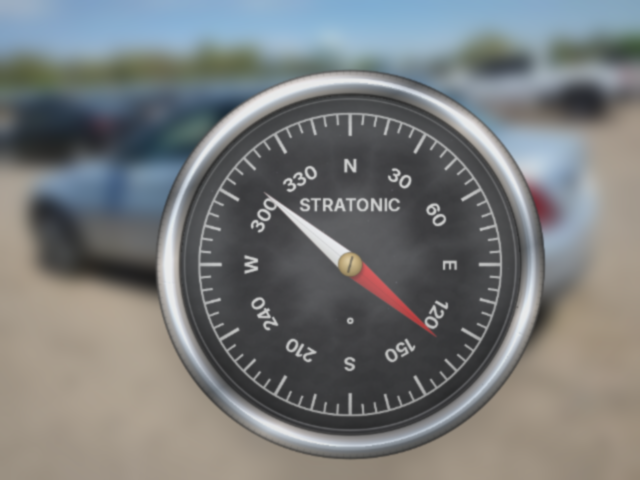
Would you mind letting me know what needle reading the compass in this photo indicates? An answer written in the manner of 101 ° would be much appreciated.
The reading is 130 °
